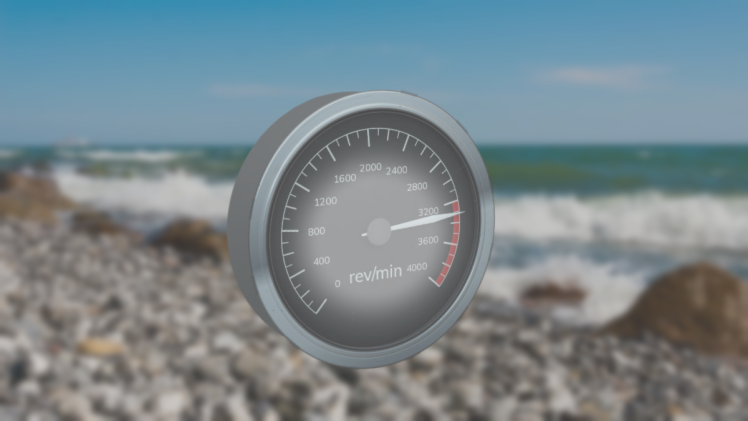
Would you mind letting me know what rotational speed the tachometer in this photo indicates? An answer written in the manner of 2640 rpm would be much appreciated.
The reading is 3300 rpm
